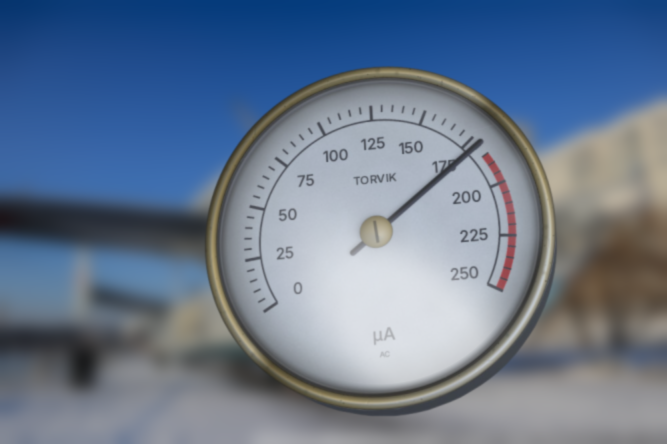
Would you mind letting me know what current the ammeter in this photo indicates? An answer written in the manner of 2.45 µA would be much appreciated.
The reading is 180 µA
